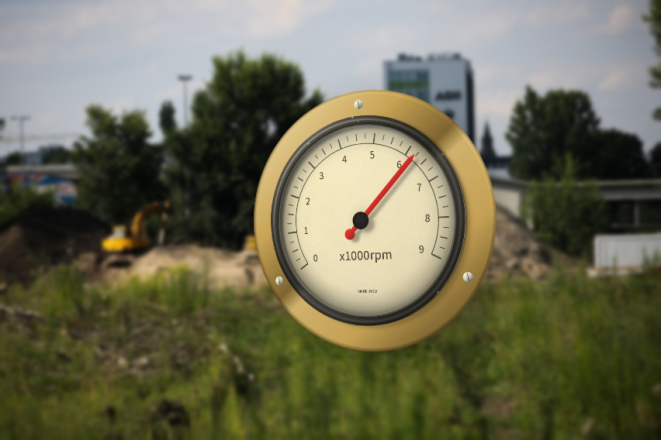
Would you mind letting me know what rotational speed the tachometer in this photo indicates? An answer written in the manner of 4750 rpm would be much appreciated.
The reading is 6250 rpm
